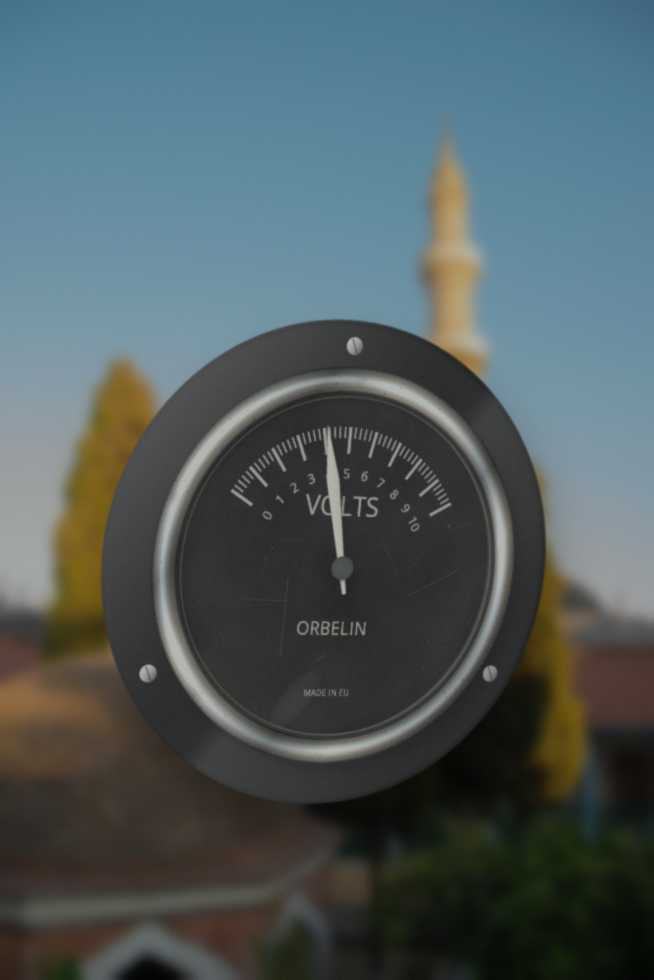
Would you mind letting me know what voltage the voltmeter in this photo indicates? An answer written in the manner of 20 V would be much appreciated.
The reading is 4 V
